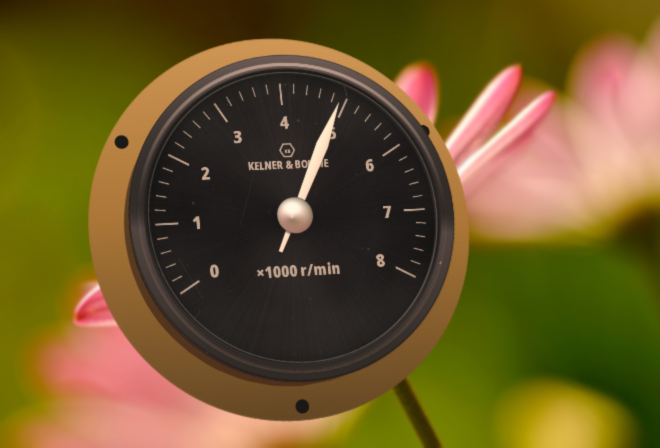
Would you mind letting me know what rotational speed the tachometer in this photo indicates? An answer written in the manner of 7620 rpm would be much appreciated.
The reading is 4900 rpm
